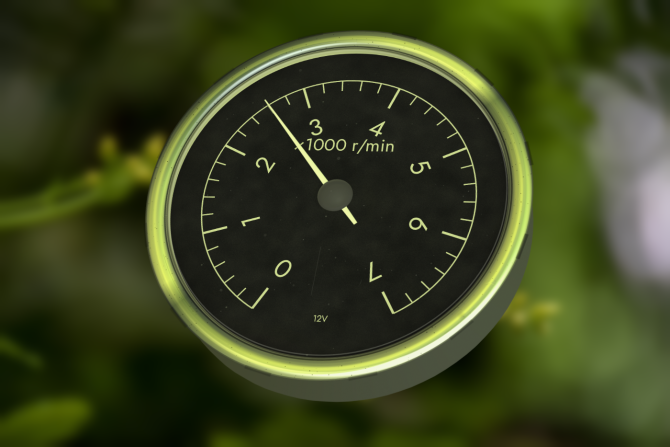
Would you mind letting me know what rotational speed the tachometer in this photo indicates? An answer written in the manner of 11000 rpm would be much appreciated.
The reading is 2600 rpm
